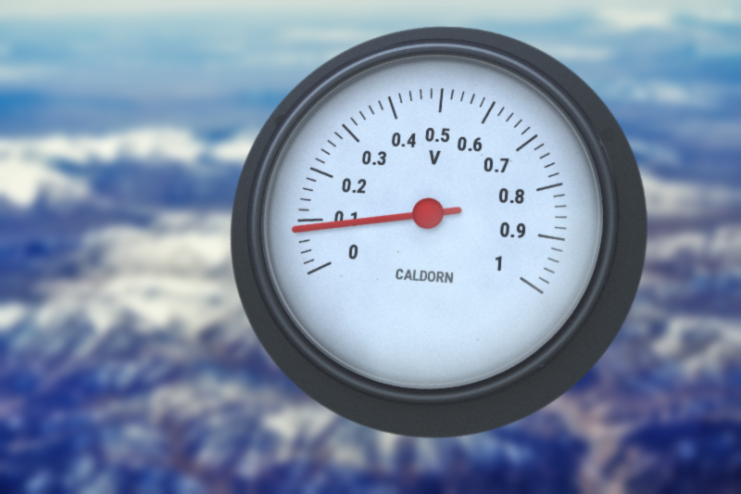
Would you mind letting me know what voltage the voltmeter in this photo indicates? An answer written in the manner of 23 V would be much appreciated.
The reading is 0.08 V
